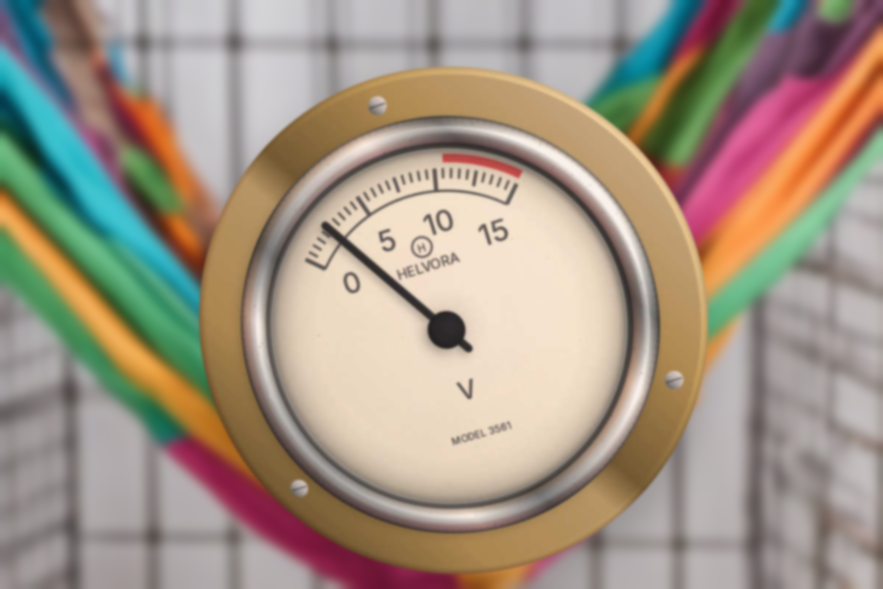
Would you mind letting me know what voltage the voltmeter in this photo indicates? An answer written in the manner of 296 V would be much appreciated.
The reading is 2.5 V
